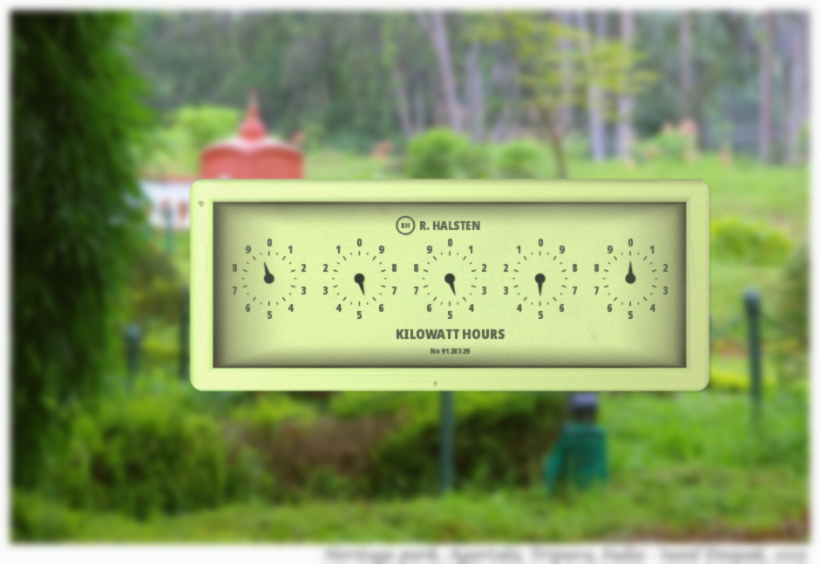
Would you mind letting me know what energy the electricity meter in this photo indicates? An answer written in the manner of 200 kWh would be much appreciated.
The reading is 95450 kWh
